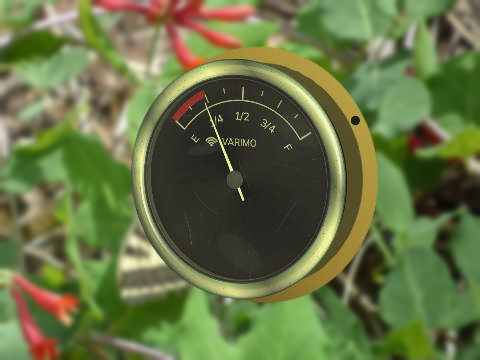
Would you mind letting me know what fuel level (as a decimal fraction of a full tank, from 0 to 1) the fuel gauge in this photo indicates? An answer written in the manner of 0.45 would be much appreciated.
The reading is 0.25
